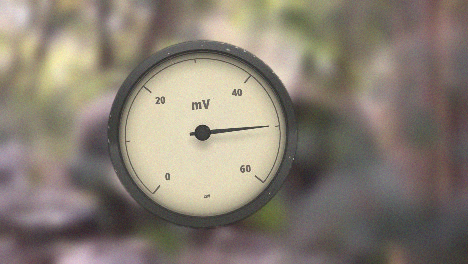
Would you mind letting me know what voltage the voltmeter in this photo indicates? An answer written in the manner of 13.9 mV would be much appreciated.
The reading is 50 mV
